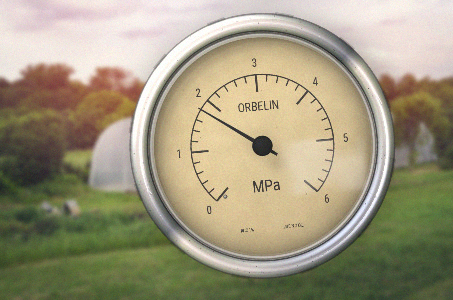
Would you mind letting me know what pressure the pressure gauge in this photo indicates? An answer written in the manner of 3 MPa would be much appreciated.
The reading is 1.8 MPa
